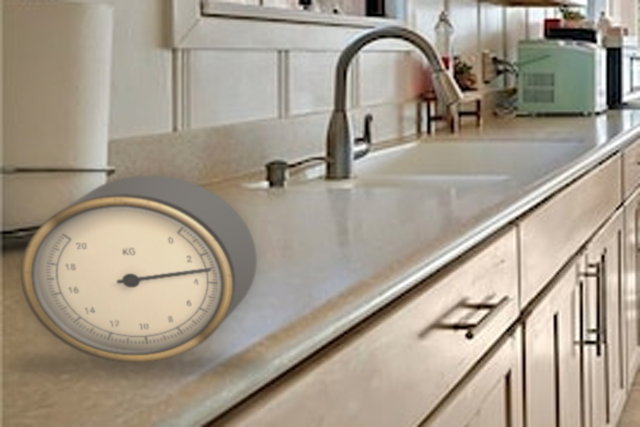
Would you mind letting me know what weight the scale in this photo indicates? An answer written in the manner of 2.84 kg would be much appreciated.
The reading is 3 kg
